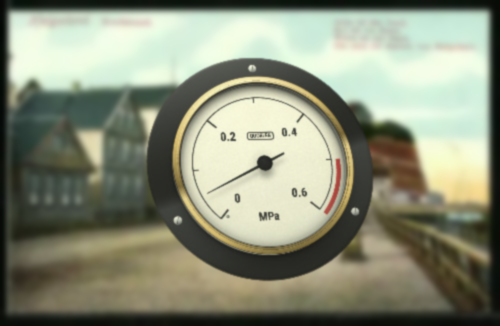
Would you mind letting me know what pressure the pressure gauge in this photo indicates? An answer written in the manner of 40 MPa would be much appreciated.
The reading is 0.05 MPa
